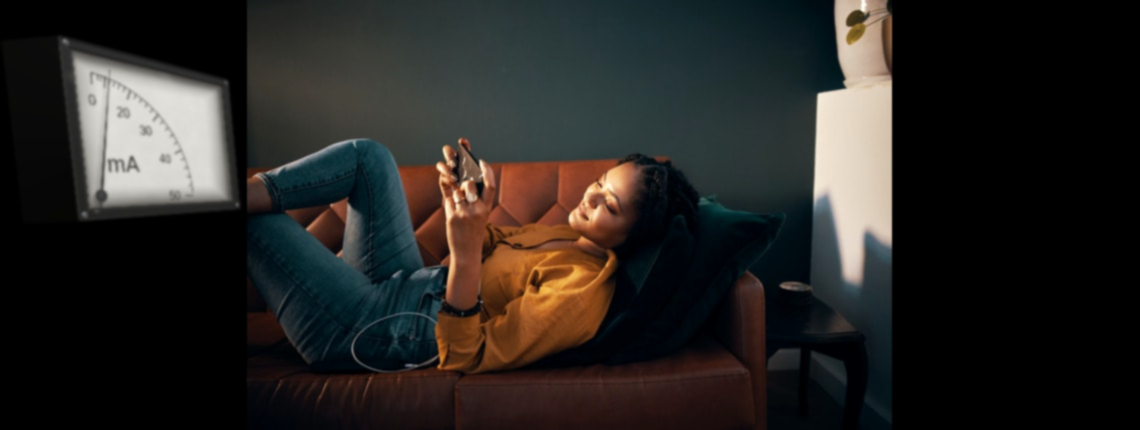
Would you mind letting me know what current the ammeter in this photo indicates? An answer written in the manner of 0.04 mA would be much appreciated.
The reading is 10 mA
